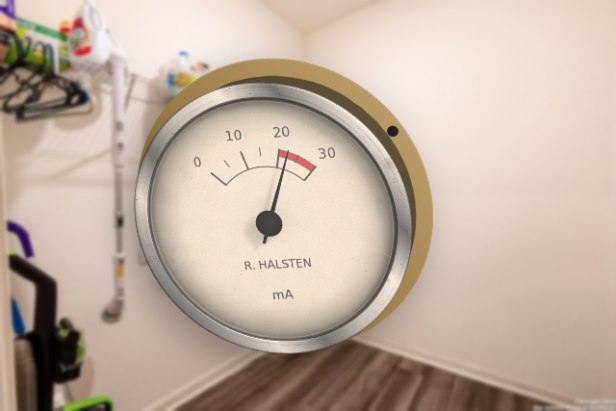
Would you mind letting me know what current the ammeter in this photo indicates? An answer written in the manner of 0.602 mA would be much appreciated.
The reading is 22.5 mA
